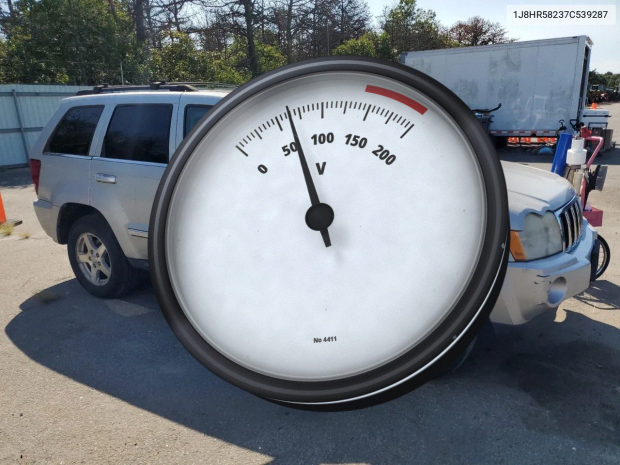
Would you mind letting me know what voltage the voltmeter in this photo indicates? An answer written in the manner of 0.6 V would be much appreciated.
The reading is 65 V
